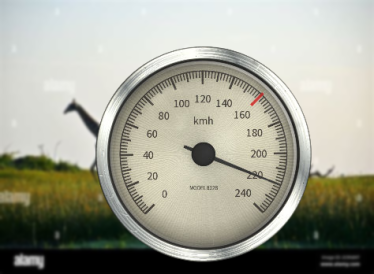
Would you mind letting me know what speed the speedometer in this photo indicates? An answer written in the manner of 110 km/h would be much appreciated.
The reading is 220 km/h
